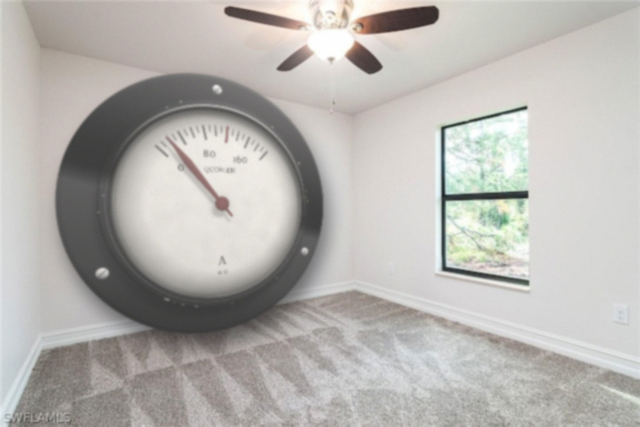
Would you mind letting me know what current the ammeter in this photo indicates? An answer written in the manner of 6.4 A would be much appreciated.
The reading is 20 A
